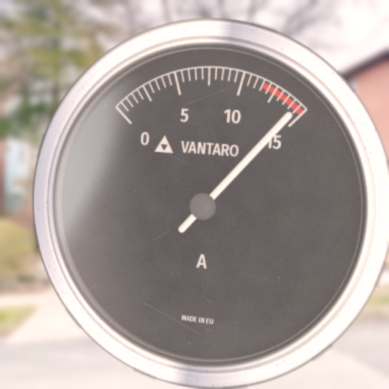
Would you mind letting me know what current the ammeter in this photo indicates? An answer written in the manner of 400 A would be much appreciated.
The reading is 14.5 A
